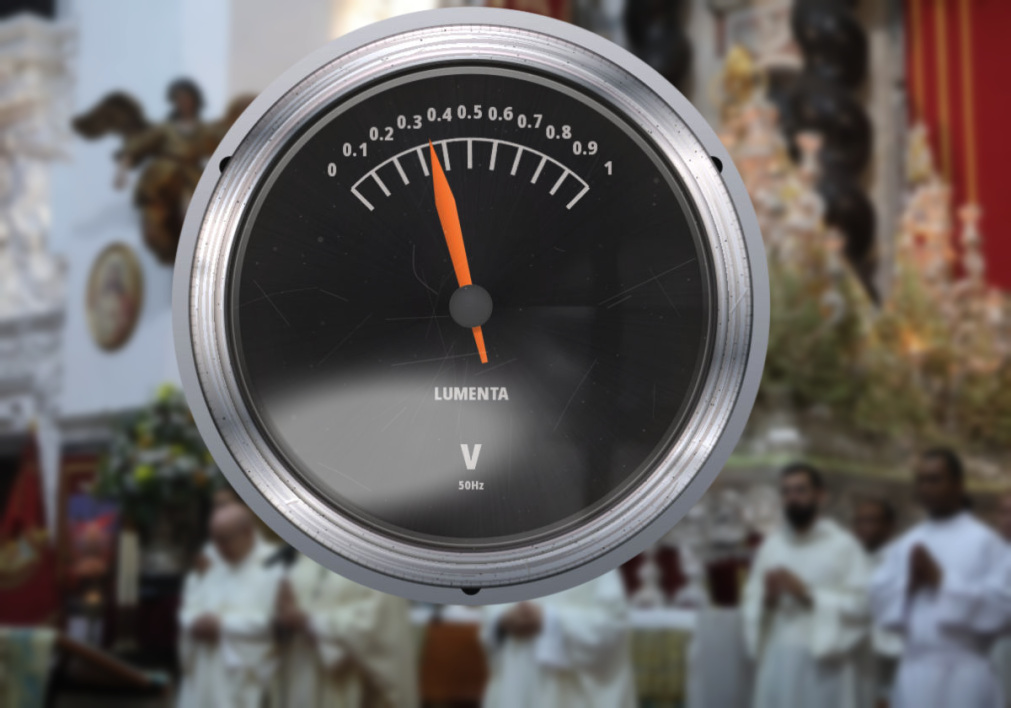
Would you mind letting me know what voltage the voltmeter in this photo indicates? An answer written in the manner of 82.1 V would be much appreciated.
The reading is 0.35 V
